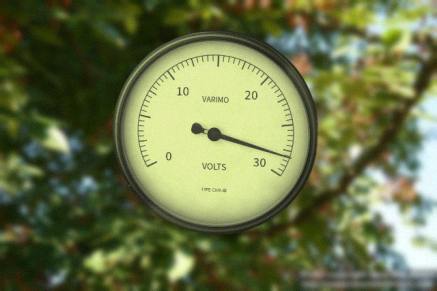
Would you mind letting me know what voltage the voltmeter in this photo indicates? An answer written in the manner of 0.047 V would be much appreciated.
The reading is 28 V
